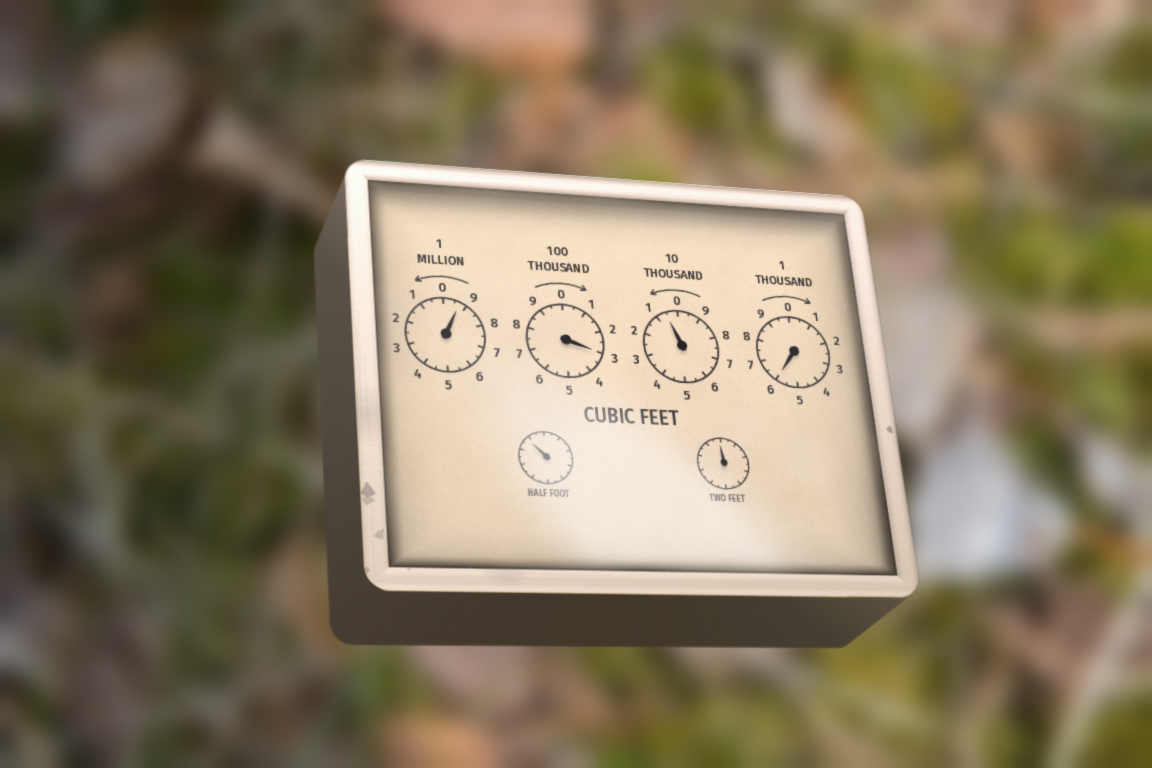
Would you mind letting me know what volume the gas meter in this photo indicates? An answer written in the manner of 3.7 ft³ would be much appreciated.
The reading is 930600 ft³
